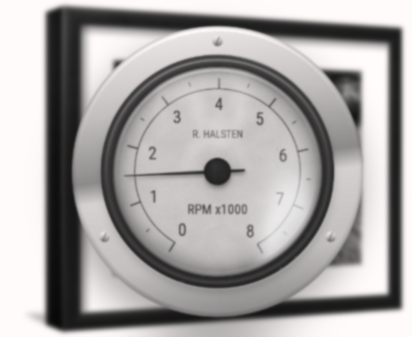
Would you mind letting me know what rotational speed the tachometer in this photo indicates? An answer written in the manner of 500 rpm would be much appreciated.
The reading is 1500 rpm
